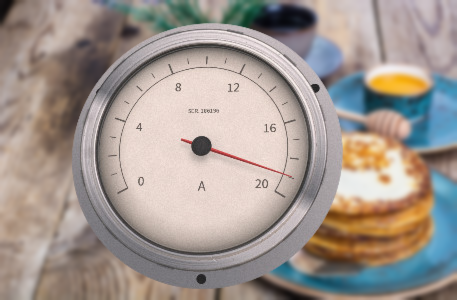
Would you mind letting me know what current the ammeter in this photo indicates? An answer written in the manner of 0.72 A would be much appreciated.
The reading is 19 A
